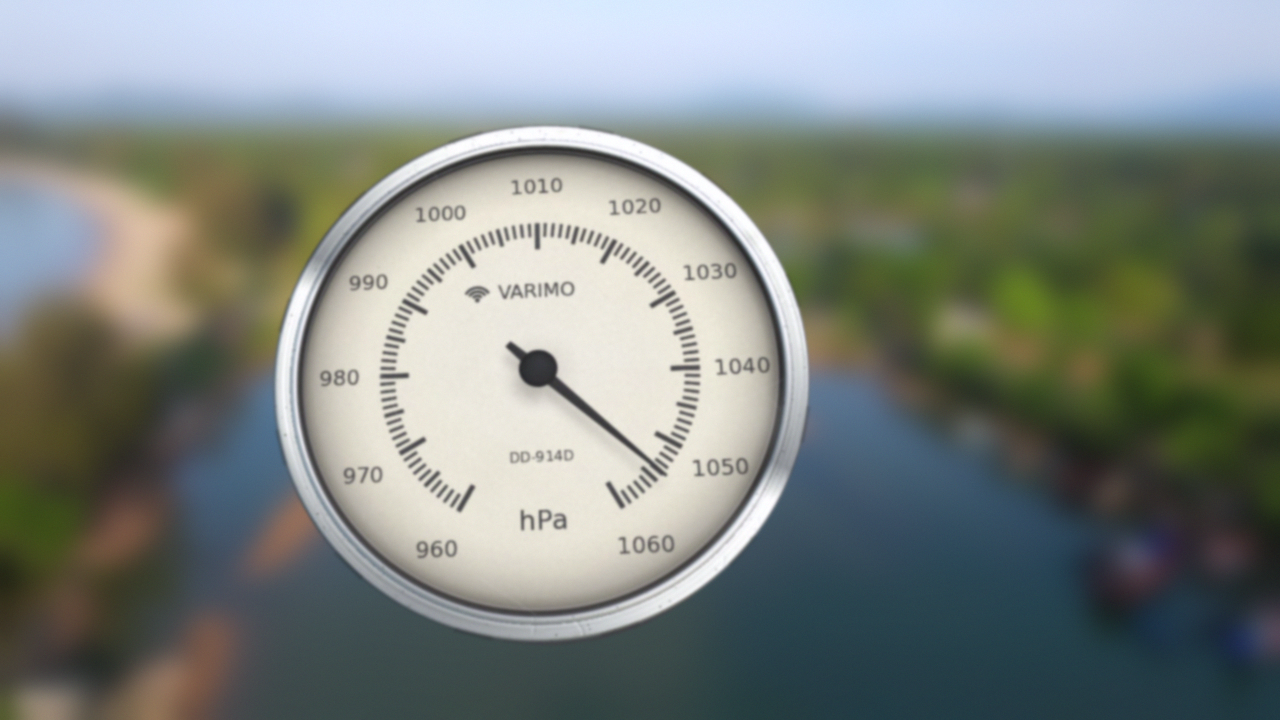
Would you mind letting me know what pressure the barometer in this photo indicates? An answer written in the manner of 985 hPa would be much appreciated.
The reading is 1054 hPa
